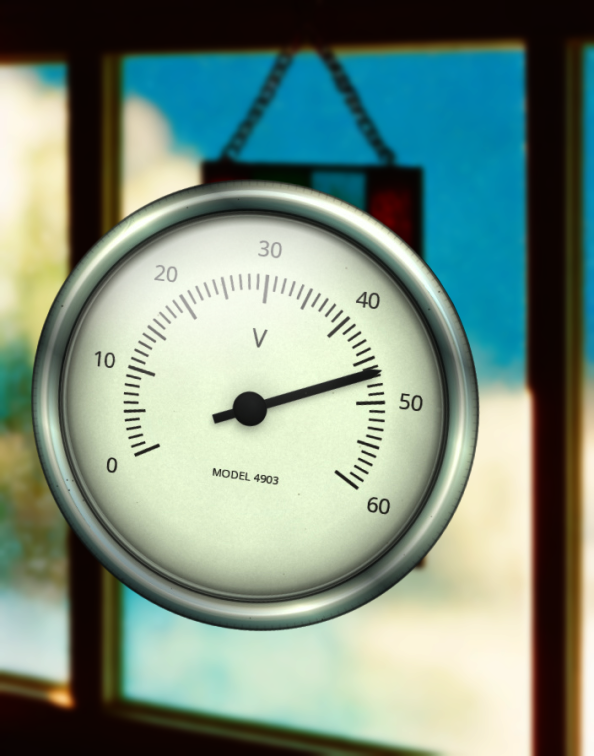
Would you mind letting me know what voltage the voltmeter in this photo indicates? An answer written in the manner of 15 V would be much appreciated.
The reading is 46.5 V
